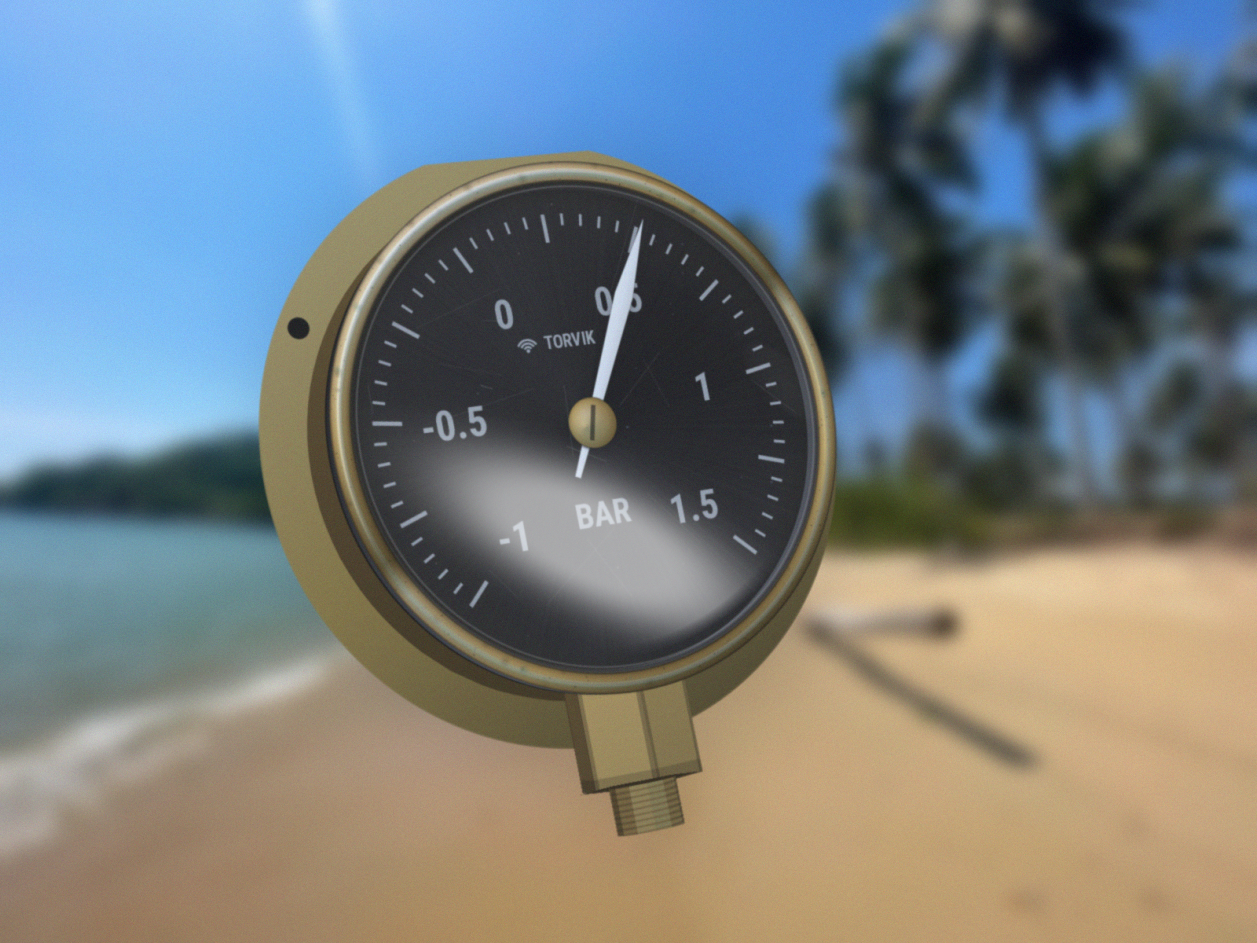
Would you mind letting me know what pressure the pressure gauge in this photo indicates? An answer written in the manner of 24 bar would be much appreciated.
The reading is 0.5 bar
